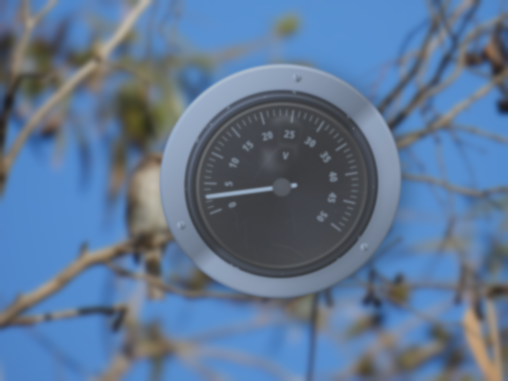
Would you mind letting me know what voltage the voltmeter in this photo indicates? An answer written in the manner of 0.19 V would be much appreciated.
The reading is 3 V
